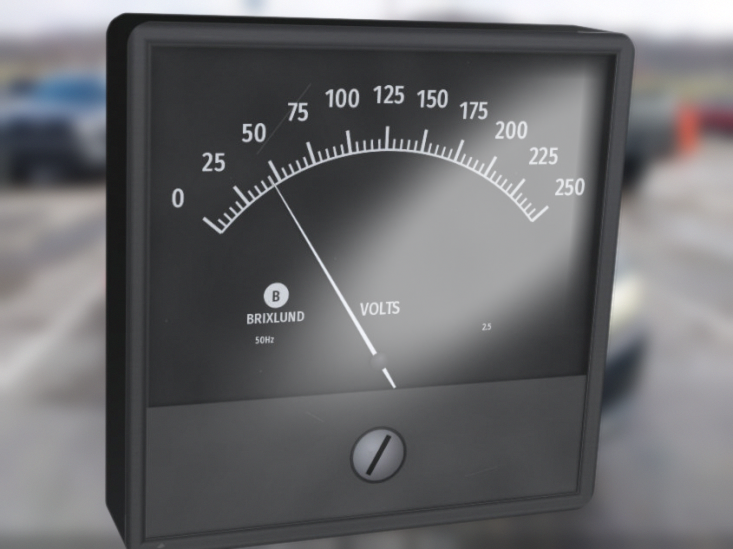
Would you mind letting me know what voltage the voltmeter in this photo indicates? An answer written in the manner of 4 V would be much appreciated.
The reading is 45 V
